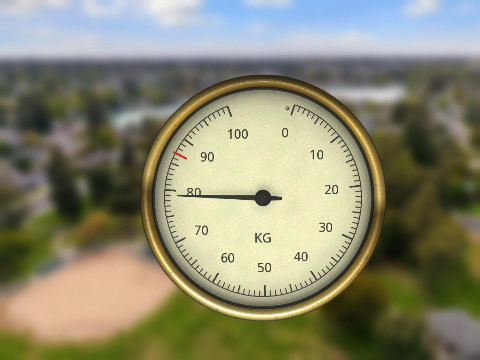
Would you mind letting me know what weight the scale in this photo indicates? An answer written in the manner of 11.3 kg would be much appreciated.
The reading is 79 kg
